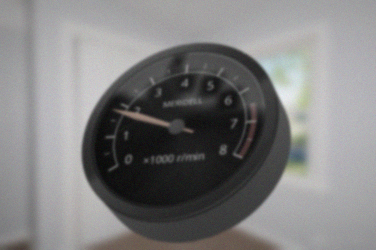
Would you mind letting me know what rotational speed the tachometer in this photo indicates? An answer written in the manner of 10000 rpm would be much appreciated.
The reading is 1750 rpm
